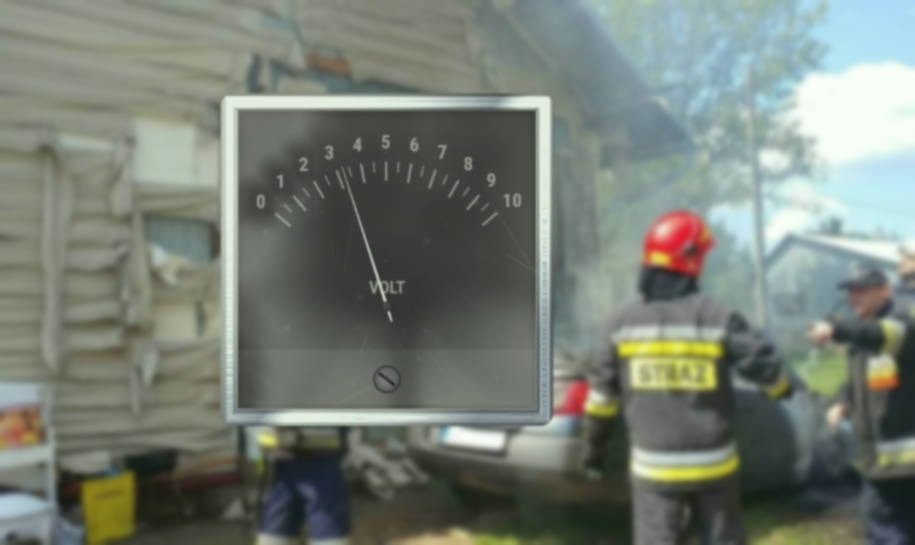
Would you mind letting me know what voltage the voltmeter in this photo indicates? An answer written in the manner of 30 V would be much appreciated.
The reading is 3.25 V
